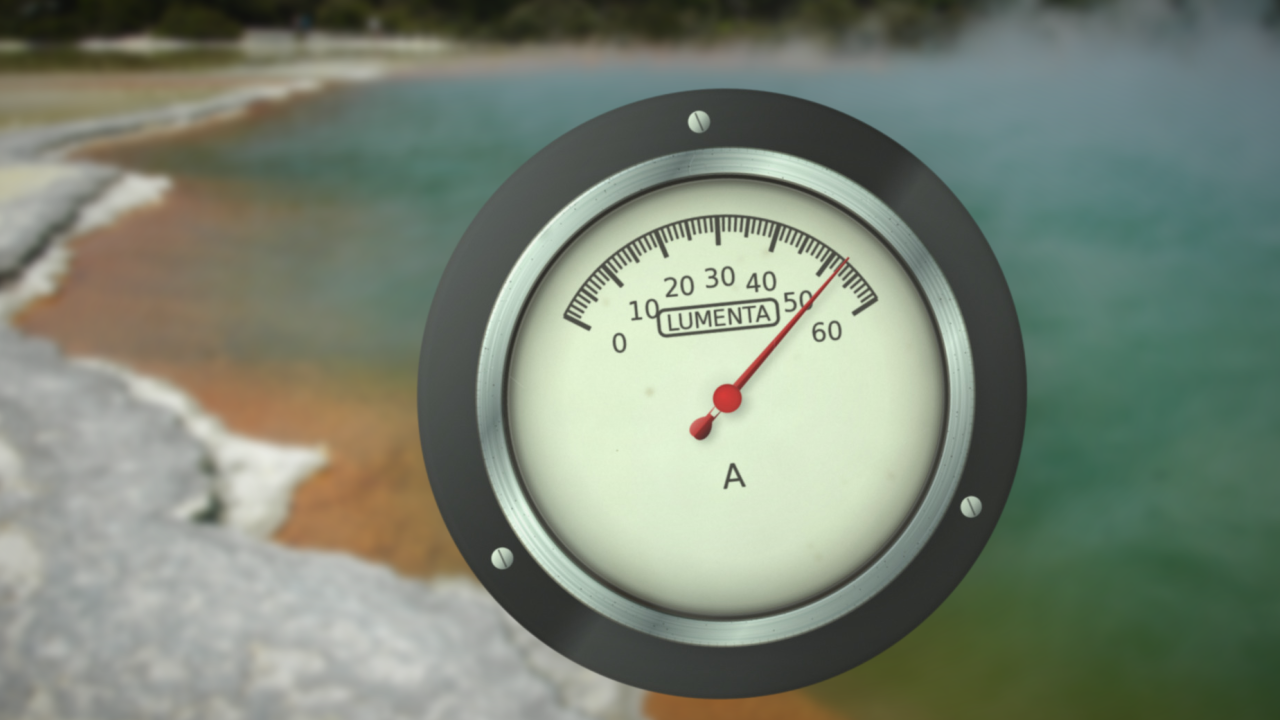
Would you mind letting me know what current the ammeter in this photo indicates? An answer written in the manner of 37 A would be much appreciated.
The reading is 52 A
